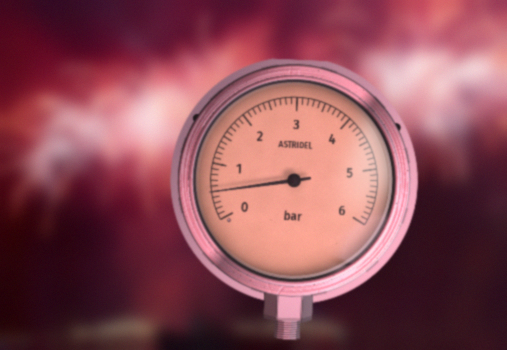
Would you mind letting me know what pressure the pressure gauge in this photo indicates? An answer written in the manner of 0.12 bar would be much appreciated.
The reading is 0.5 bar
